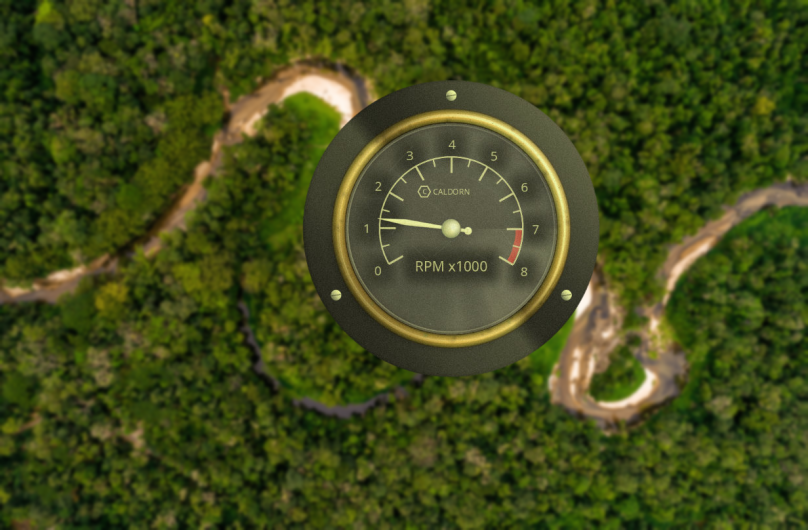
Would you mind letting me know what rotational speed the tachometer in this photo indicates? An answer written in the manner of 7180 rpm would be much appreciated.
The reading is 1250 rpm
